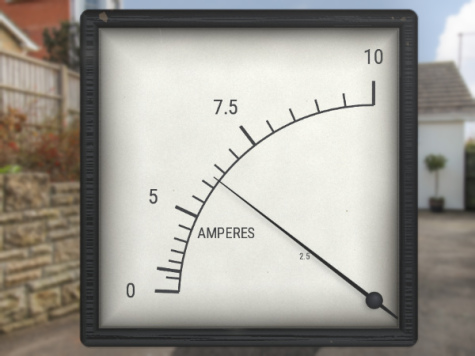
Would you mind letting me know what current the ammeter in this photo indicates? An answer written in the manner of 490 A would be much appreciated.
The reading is 6.25 A
